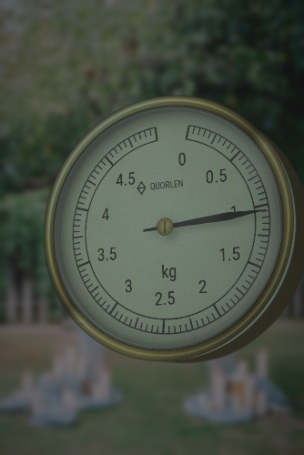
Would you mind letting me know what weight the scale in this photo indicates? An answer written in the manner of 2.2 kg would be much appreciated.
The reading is 1.05 kg
